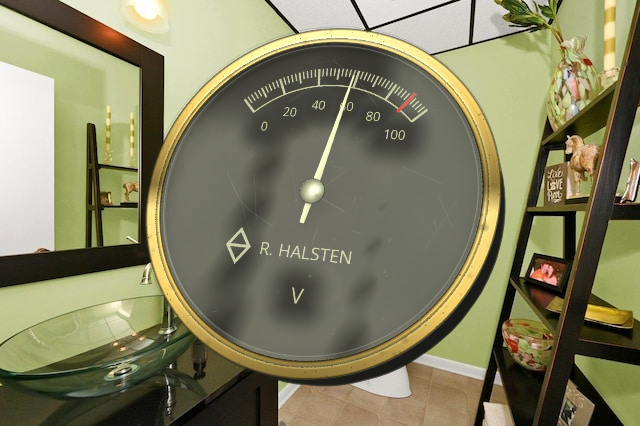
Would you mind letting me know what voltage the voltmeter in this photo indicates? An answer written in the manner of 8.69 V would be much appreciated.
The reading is 60 V
